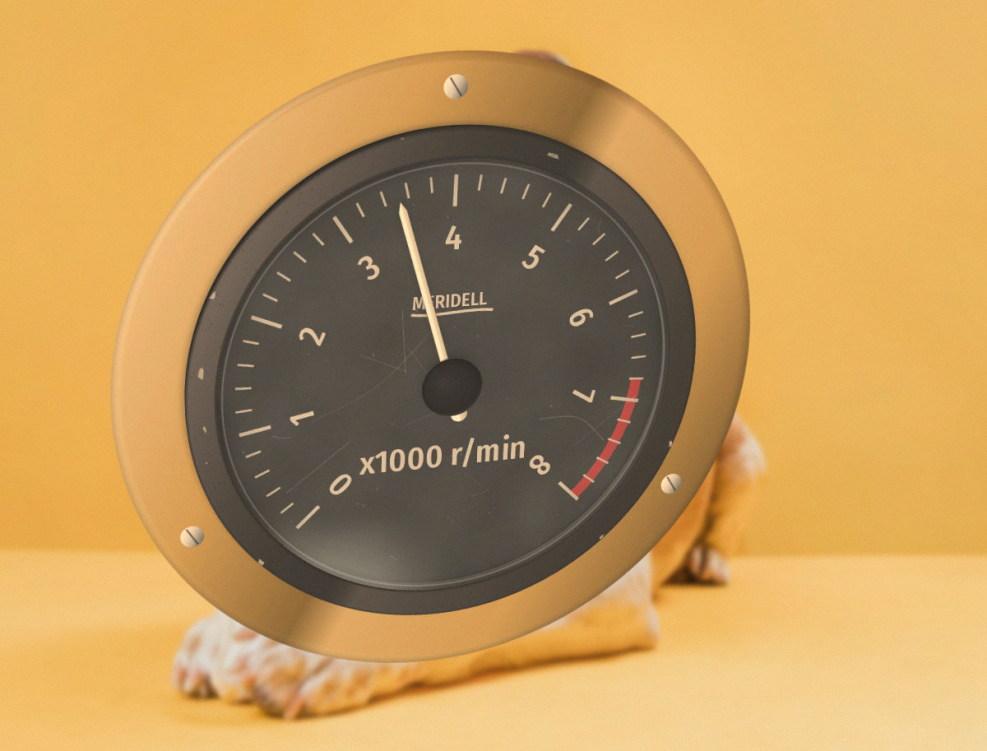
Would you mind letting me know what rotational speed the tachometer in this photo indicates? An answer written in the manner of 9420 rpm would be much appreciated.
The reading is 3500 rpm
